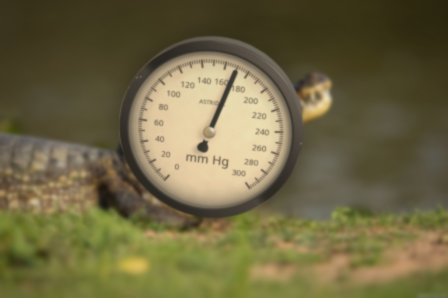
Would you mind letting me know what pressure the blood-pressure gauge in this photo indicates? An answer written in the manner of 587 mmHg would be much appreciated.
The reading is 170 mmHg
